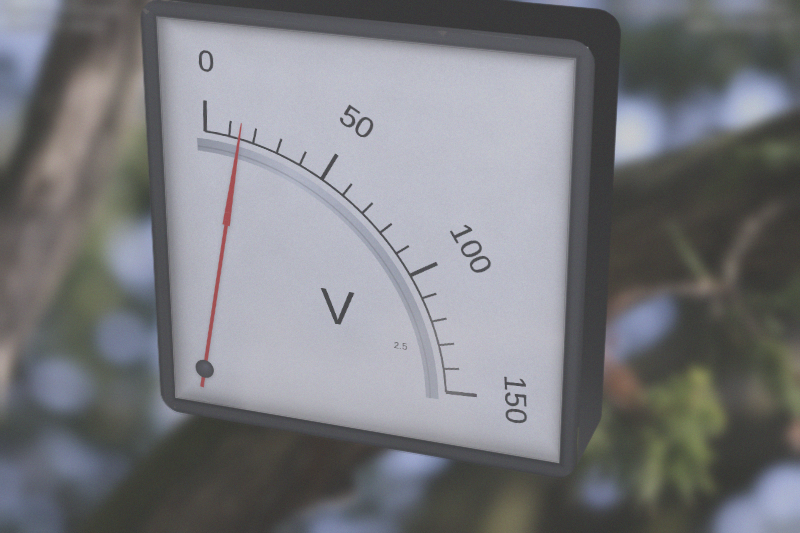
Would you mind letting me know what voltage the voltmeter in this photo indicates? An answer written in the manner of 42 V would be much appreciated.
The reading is 15 V
